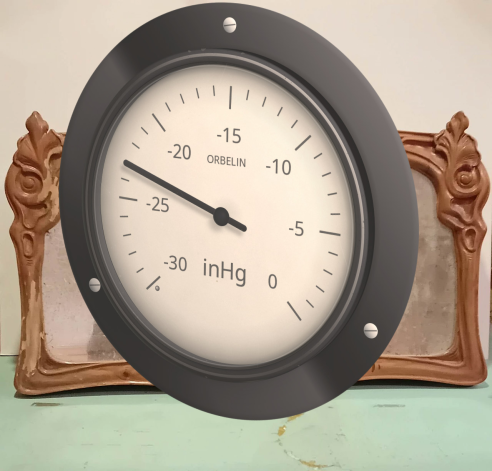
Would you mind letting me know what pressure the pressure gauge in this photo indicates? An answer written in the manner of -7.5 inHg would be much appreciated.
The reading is -23 inHg
